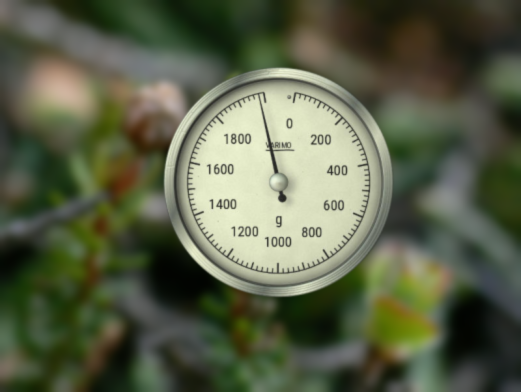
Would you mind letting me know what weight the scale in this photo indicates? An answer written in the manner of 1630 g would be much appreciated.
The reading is 1980 g
